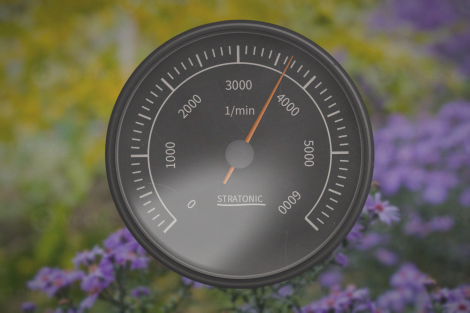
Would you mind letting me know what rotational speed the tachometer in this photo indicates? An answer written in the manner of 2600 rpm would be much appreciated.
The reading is 3650 rpm
